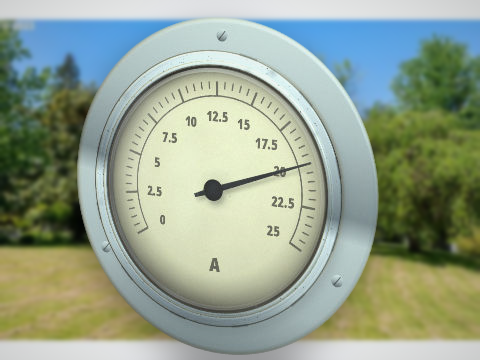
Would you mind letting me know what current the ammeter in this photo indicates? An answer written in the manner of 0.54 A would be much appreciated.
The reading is 20 A
